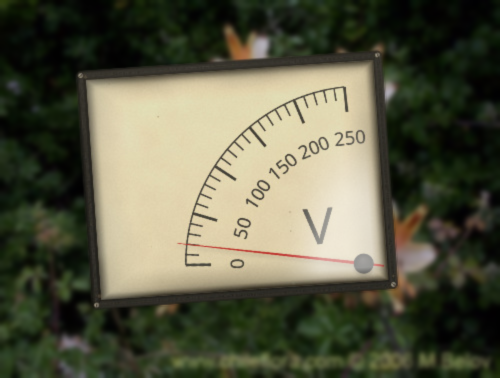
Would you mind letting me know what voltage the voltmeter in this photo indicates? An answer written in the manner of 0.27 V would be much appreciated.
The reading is 20 V
